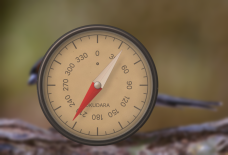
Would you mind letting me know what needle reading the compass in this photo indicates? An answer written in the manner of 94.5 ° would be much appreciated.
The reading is 215 °
